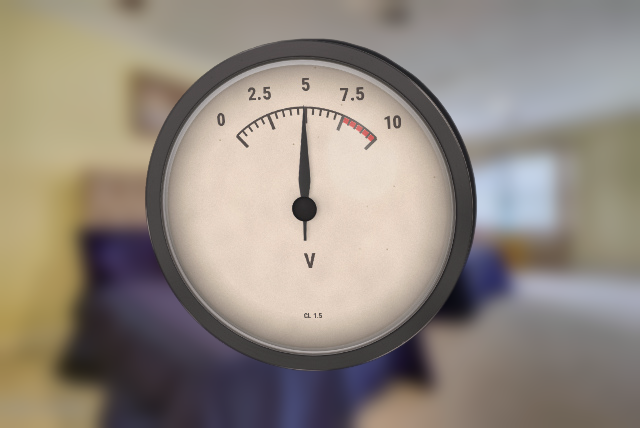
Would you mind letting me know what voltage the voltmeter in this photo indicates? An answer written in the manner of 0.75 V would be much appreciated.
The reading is 5 V
